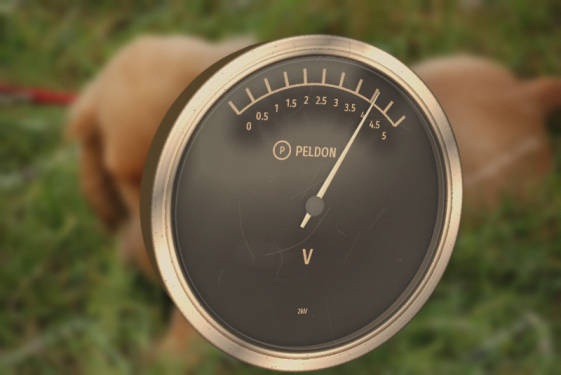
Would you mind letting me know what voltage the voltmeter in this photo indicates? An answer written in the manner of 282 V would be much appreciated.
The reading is 4 V
